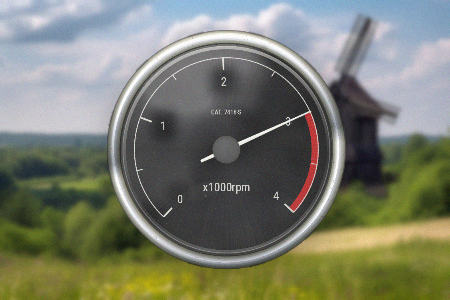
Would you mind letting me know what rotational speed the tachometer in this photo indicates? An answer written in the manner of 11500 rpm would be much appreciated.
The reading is 3000 rpm
